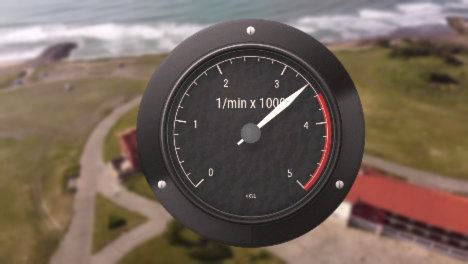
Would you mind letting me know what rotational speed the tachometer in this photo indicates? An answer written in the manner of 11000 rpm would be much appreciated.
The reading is 3400 rpm
